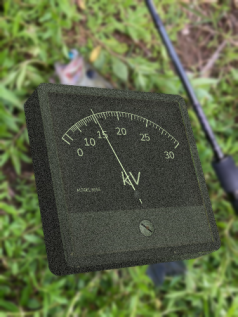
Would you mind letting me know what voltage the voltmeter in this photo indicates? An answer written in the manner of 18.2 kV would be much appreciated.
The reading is 15 kV
